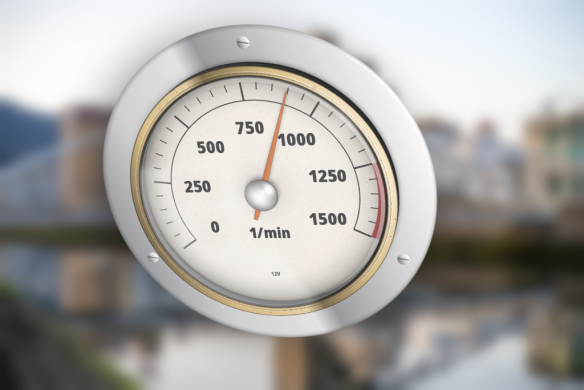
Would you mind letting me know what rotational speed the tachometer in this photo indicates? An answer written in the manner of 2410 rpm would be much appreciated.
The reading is 900 rpm
